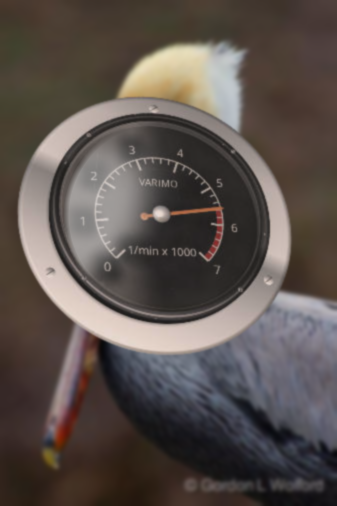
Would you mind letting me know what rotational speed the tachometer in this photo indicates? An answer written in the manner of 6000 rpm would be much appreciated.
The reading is 5600 rpm
